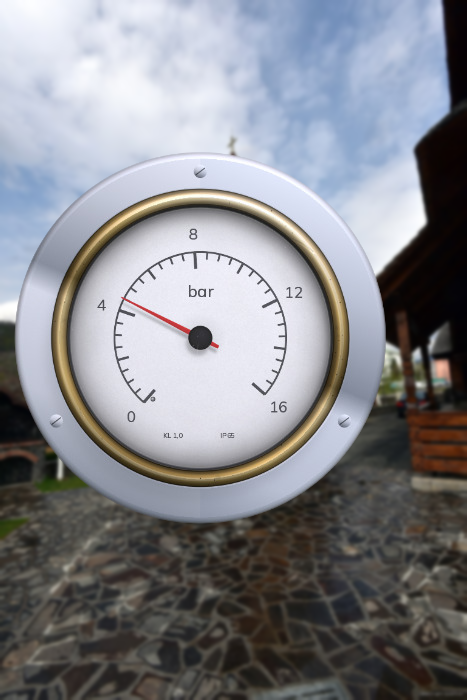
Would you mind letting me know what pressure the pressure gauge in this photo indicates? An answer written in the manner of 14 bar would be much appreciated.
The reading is 4.5 bar
